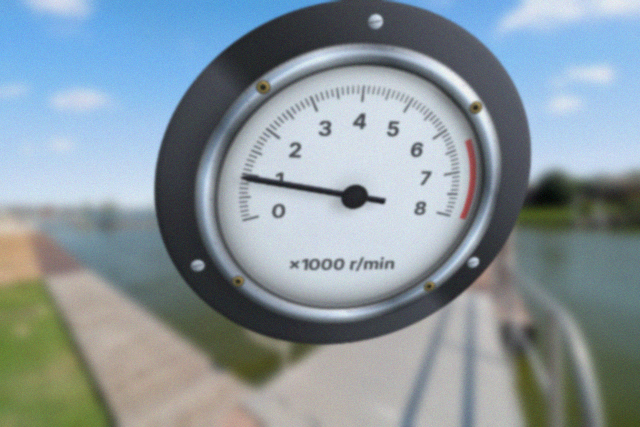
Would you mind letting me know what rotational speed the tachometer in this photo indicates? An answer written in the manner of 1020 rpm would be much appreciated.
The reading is 1000 rpm
